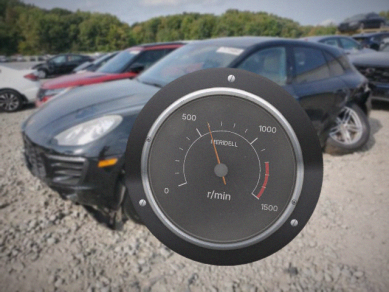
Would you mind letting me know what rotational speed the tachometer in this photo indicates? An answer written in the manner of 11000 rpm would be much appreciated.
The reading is 600 rpm
